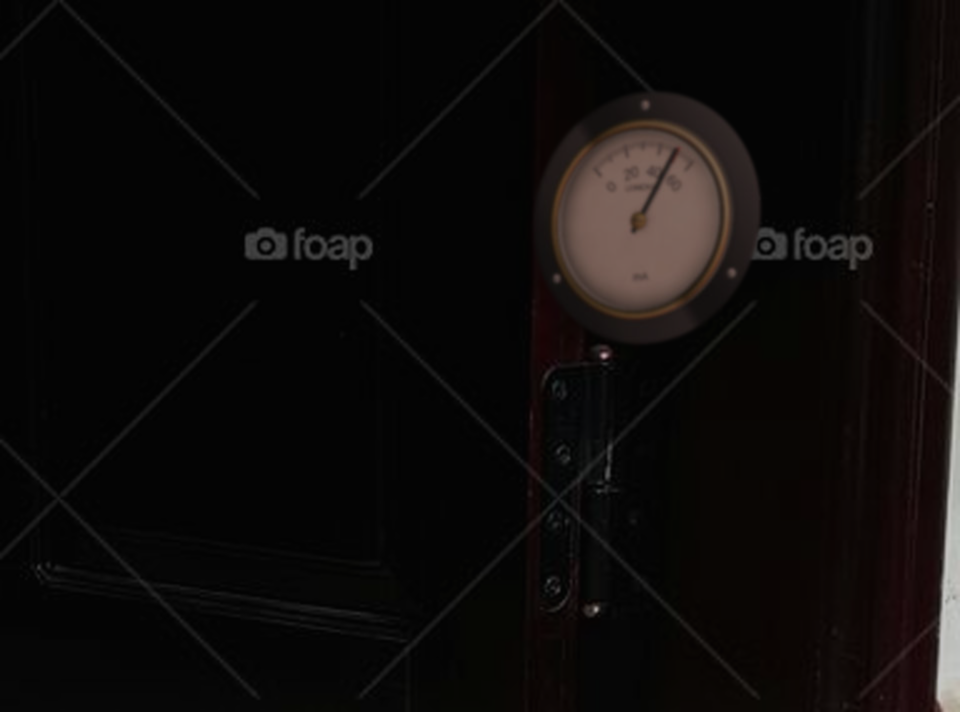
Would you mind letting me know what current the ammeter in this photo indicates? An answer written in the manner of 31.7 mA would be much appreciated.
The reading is 50 mA
